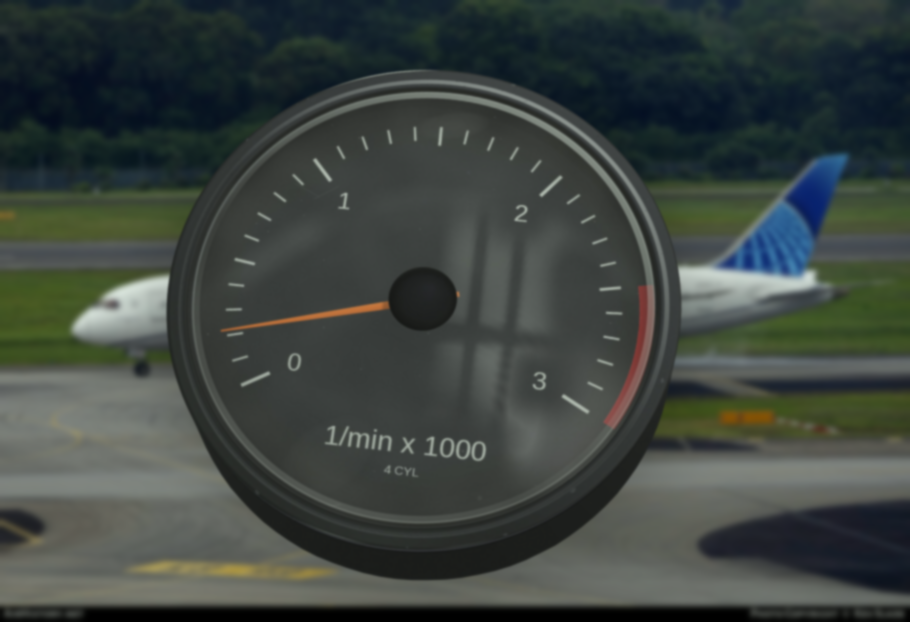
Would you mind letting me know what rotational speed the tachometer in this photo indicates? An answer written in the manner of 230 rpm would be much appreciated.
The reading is 200 rpm
